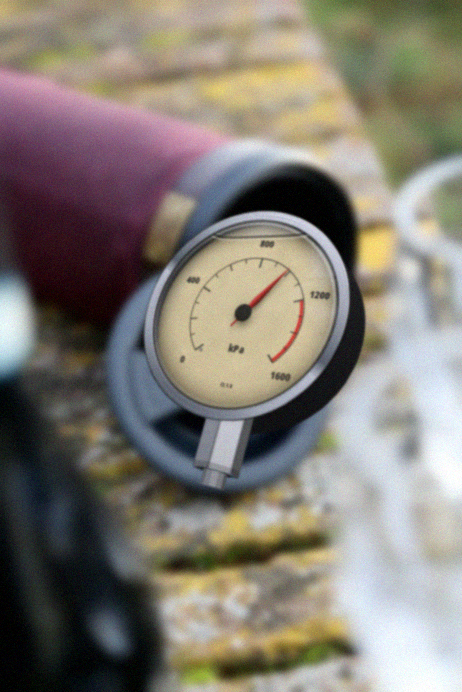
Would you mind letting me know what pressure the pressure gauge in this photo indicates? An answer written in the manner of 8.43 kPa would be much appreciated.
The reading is 1000 kPa
